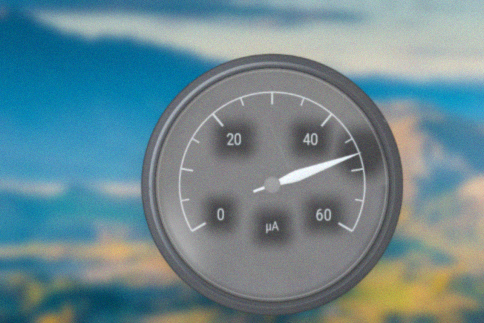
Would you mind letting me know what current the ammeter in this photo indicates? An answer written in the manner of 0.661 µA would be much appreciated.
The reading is 47.5 µA
